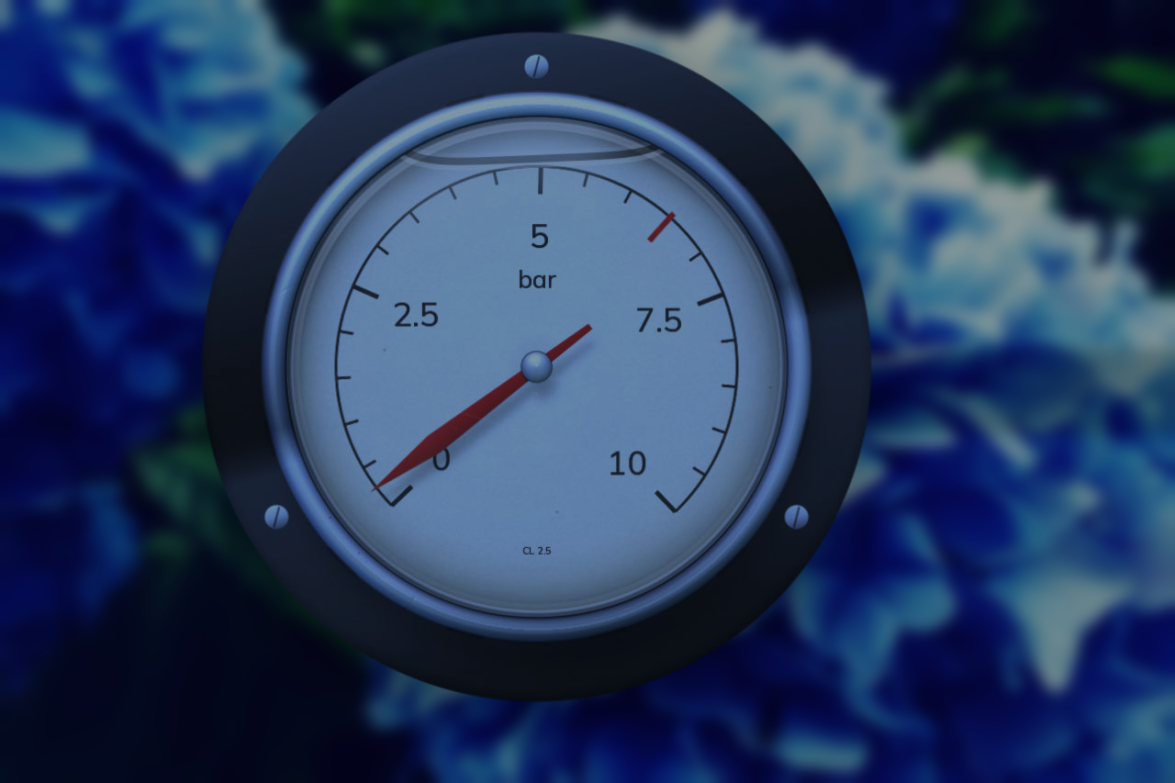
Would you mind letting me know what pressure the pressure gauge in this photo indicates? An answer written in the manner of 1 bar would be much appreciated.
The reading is 0.25 bar
